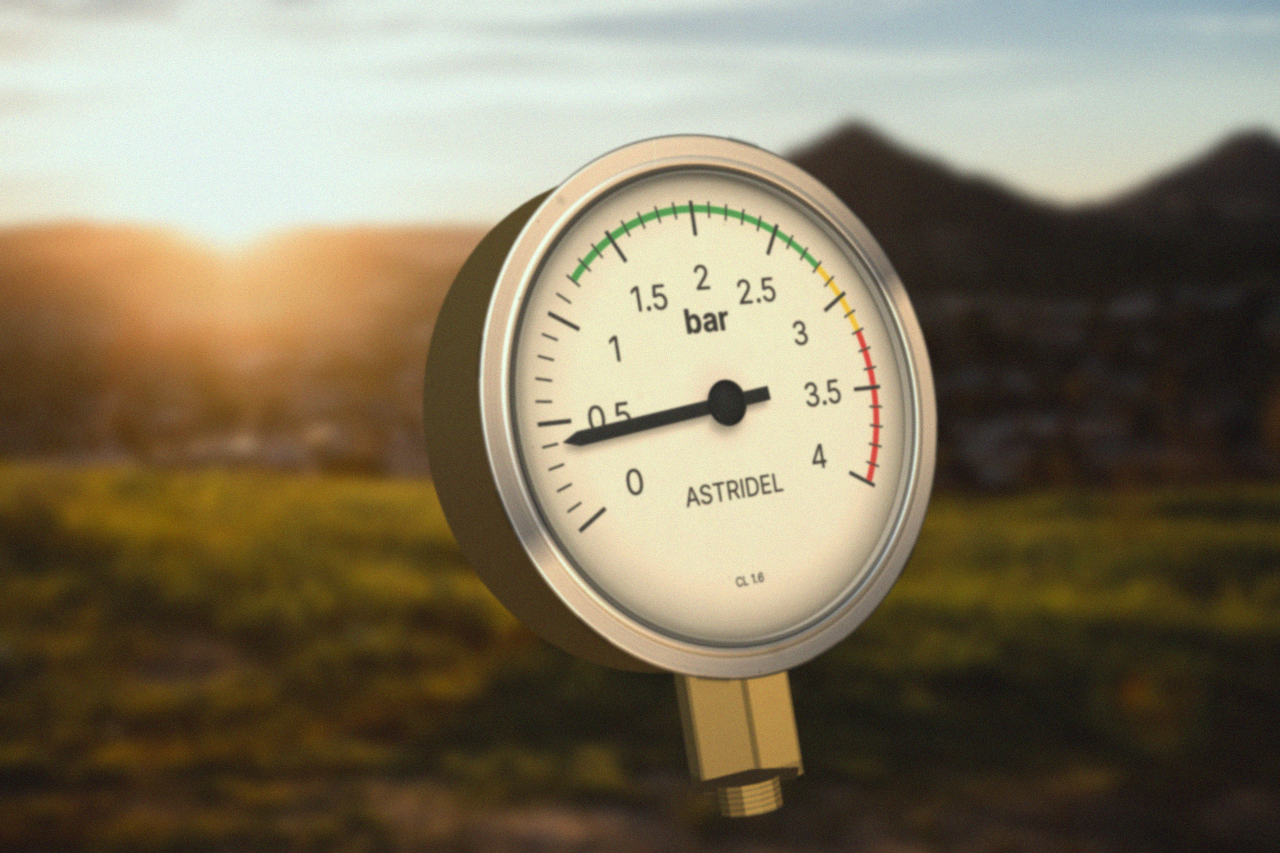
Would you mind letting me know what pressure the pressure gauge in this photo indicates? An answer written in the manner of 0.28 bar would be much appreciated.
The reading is 0.4 bar
